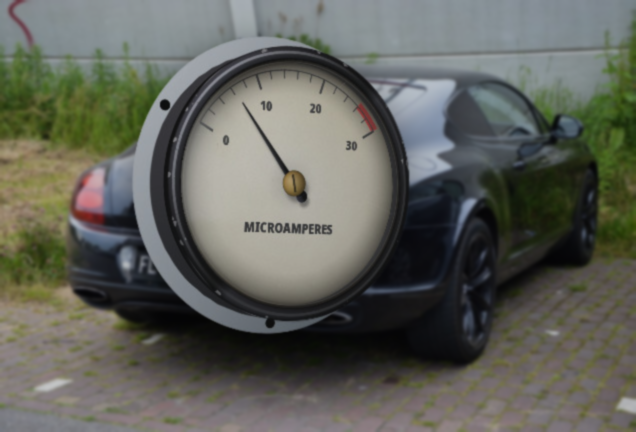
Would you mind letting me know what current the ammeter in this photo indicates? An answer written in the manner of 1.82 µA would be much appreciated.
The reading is 6 µA
